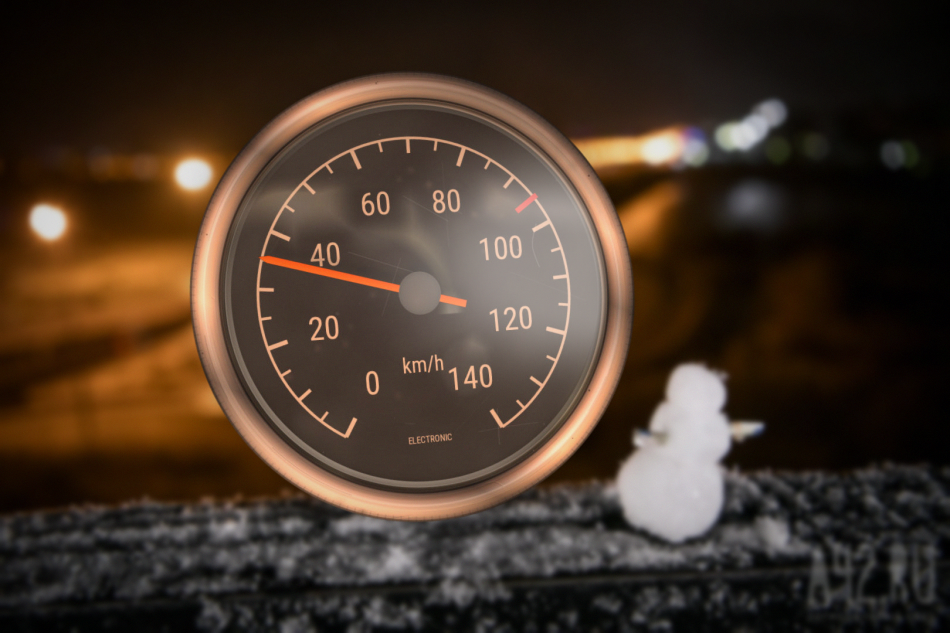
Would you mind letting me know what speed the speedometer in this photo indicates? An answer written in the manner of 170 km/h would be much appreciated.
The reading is 35 km/h
